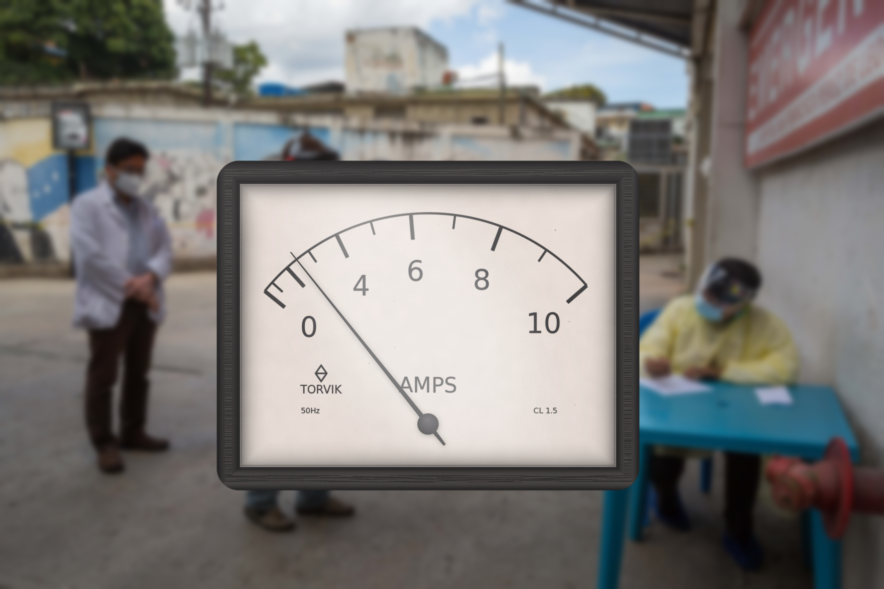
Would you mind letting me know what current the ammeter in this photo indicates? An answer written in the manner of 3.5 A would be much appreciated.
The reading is 2.5 A
